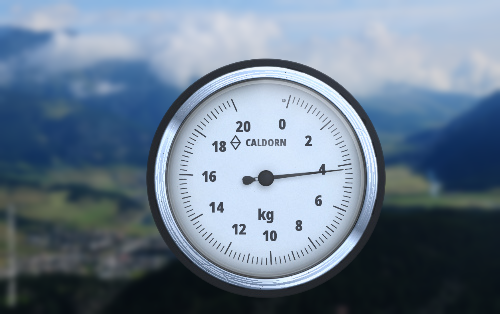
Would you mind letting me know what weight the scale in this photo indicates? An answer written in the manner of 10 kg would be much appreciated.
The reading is 4.2 kg
